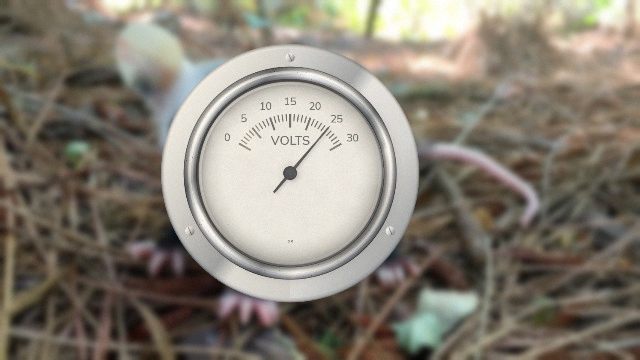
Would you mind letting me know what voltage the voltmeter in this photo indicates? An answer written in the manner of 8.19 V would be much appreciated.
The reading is 25 V
